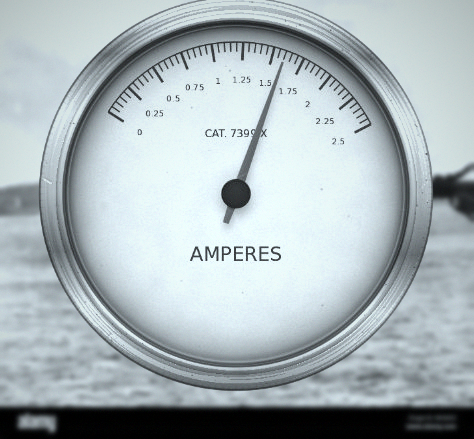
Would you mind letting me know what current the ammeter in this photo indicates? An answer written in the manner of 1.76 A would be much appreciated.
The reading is 1.6 A
